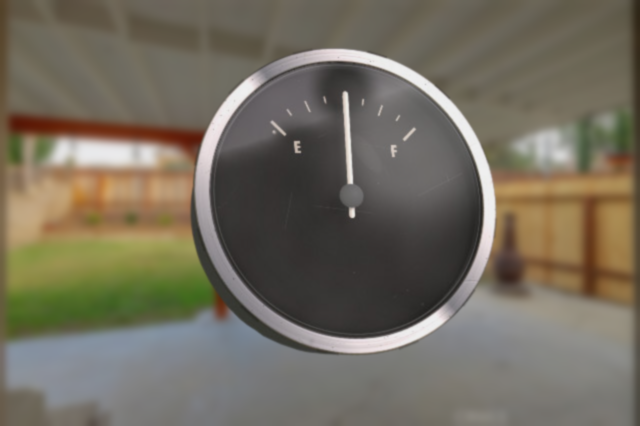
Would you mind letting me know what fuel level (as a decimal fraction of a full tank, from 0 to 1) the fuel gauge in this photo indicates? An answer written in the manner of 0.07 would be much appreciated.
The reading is 0.5
